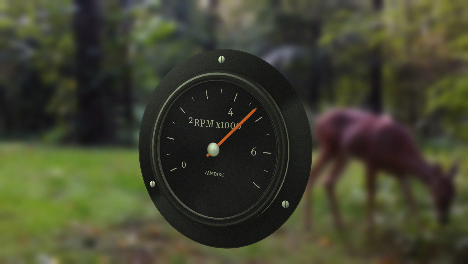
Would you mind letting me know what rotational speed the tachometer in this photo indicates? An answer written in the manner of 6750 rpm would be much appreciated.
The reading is 4750 rpm
